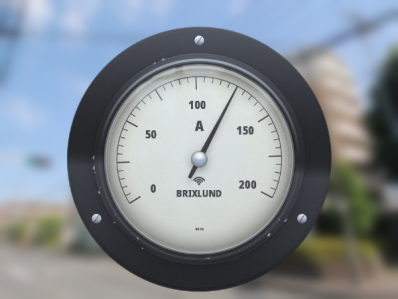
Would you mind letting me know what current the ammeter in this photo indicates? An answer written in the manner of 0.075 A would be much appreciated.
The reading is 125 A
